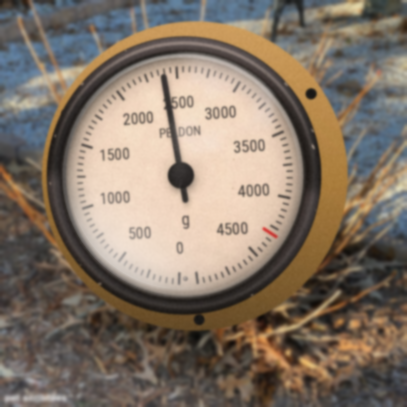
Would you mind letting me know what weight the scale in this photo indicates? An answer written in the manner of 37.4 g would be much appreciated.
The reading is 2400 g
